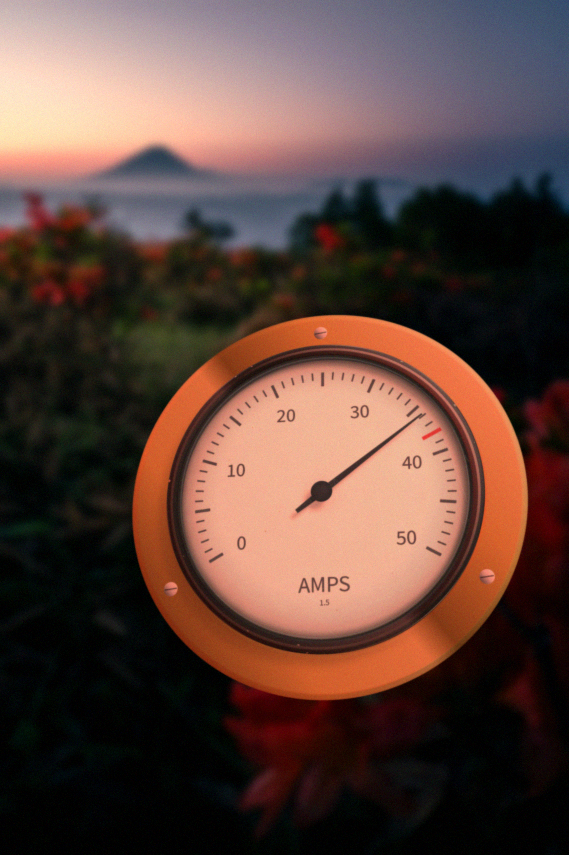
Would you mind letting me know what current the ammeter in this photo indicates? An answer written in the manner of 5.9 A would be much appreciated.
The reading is 36 A
